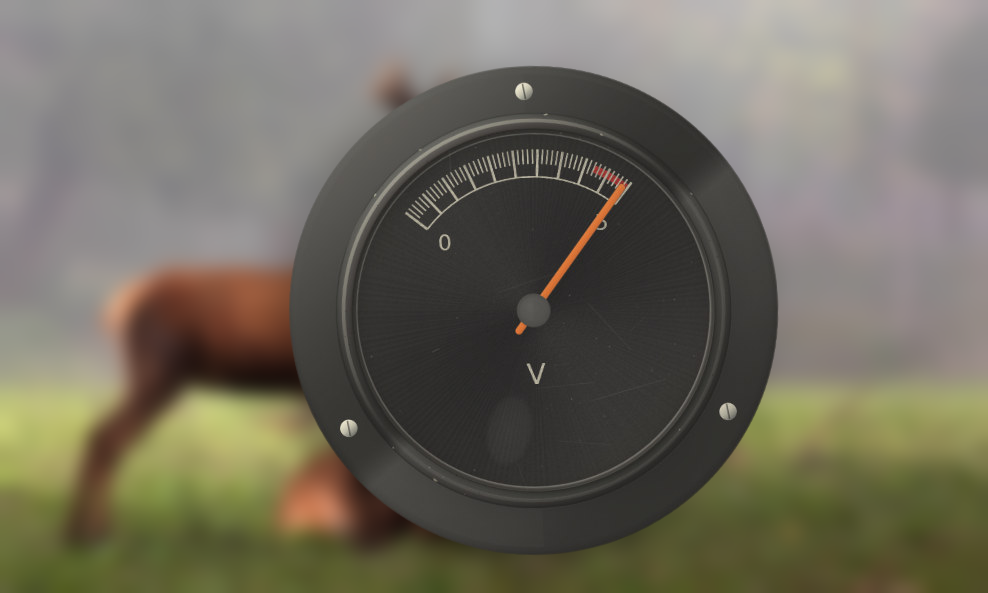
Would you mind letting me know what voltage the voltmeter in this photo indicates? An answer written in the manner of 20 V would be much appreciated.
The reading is 4.9 V
